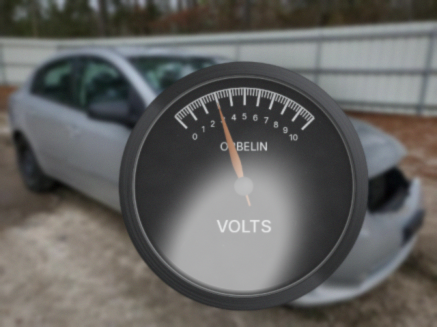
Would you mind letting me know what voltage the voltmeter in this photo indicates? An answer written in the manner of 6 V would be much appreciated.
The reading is 3 V
